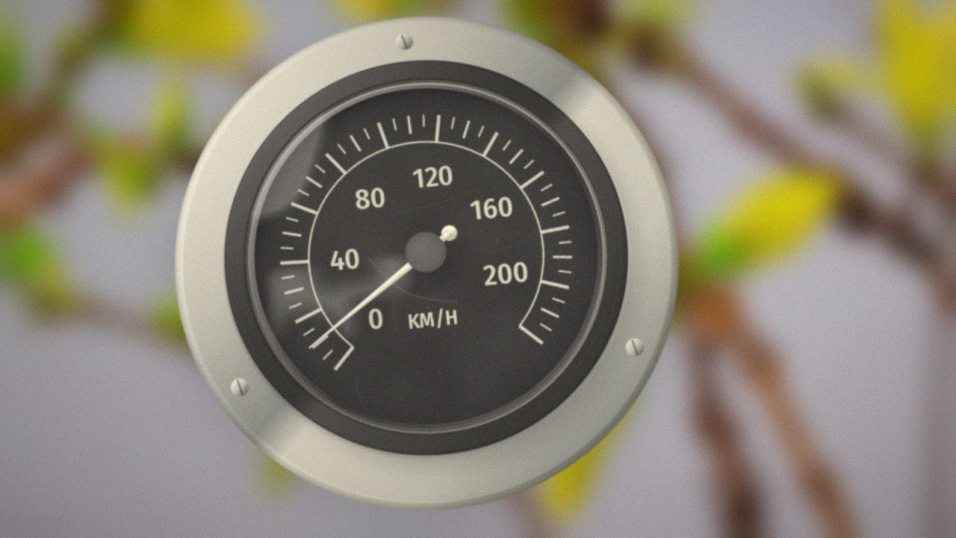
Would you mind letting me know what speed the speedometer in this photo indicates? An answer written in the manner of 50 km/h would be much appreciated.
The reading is 10 km/h
